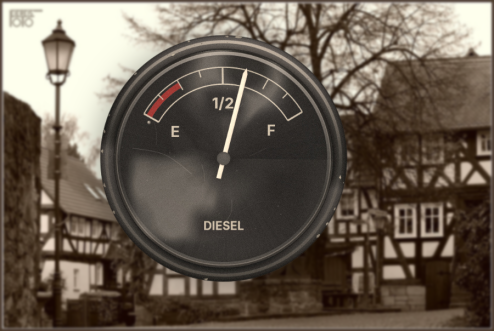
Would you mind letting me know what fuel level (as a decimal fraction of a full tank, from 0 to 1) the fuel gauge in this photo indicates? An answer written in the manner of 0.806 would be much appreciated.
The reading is 0.625
